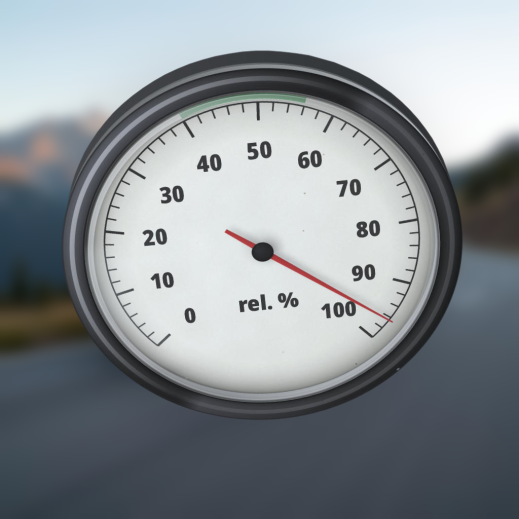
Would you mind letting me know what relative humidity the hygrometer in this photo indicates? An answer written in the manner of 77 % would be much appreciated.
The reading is 96 %
